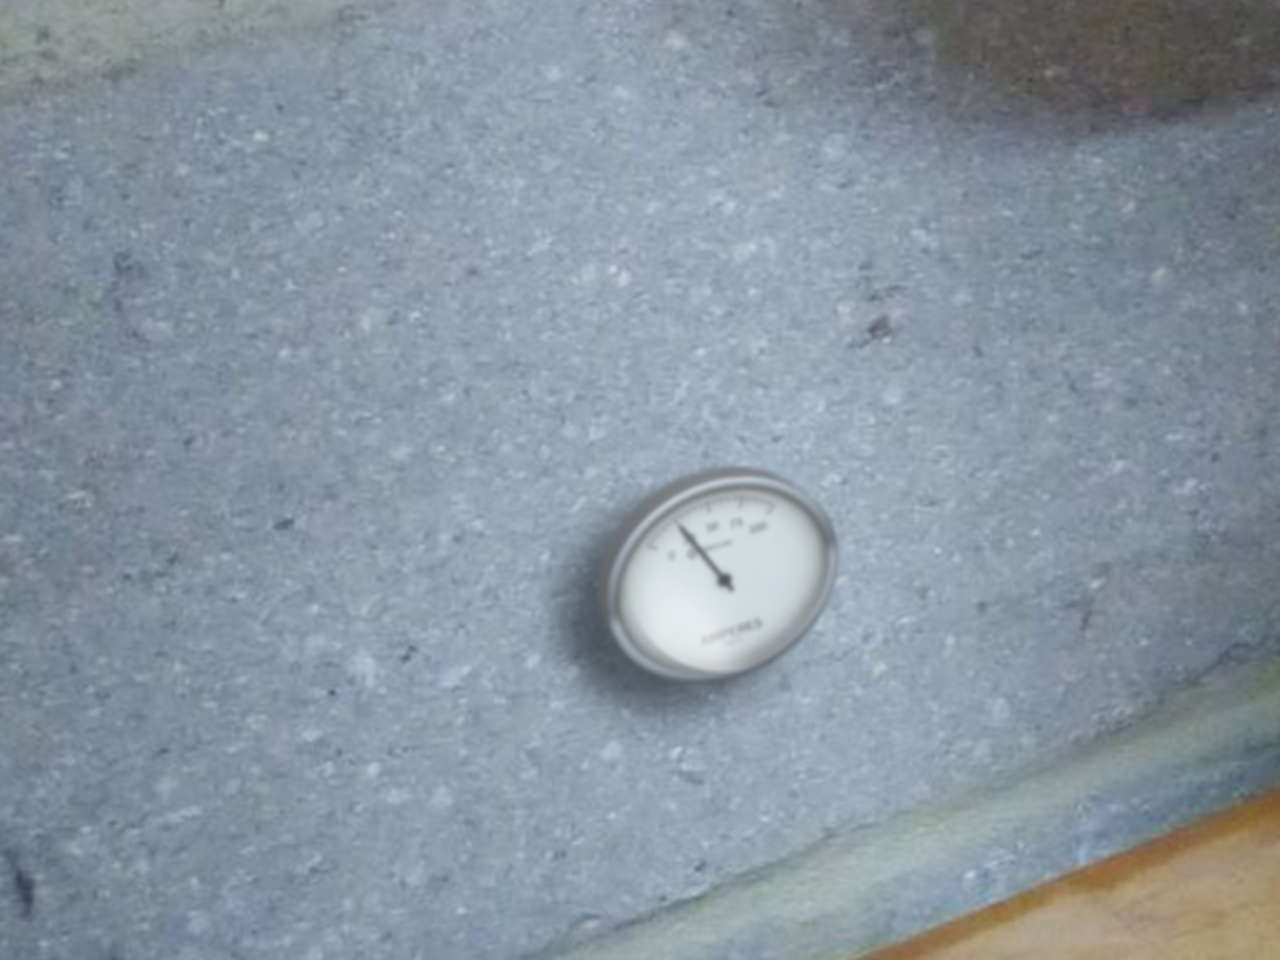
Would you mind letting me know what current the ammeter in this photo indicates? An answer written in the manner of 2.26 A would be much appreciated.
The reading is 25 A
